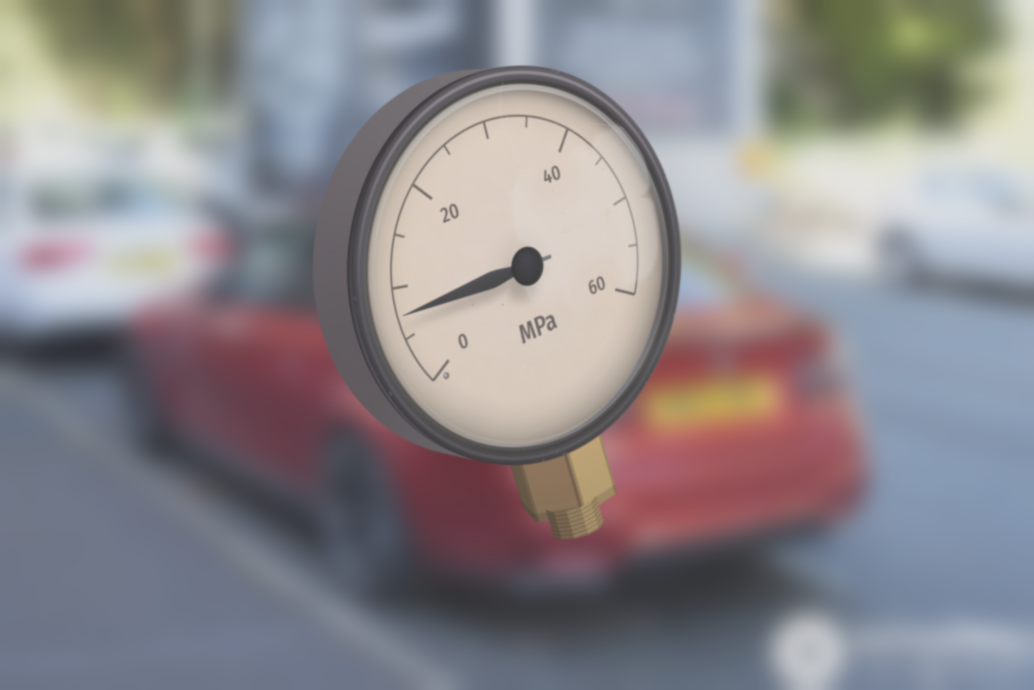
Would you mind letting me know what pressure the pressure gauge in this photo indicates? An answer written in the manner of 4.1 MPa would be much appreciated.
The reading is 7.5 MPa
